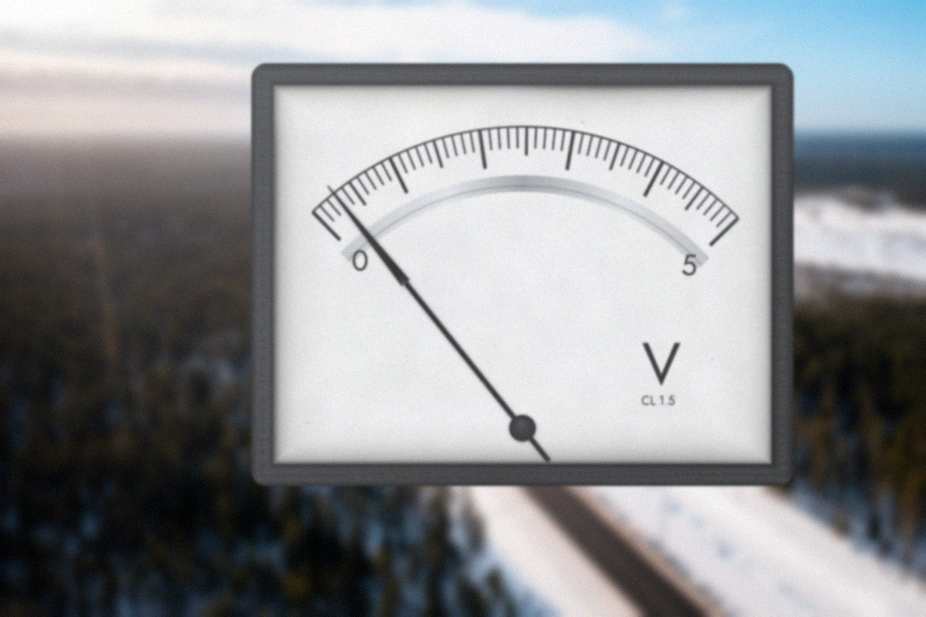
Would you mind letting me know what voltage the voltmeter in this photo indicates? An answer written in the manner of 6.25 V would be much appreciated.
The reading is 0.3 V
